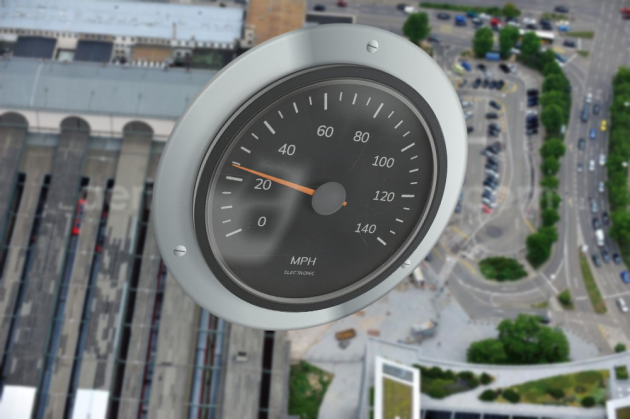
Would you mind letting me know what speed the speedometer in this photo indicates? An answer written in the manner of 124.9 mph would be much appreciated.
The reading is 25 mph
